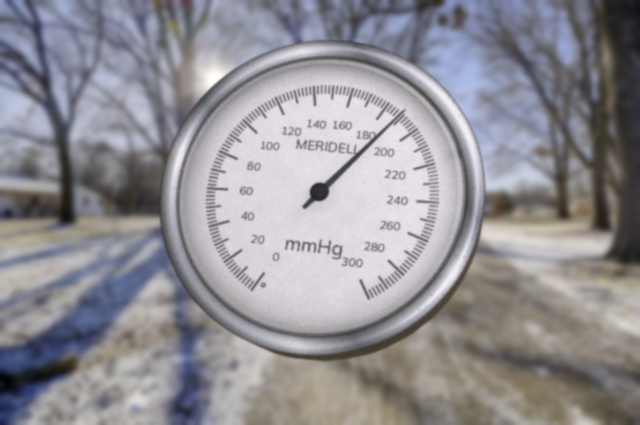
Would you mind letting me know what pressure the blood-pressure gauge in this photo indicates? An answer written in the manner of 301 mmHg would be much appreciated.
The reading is 190 mmHg
